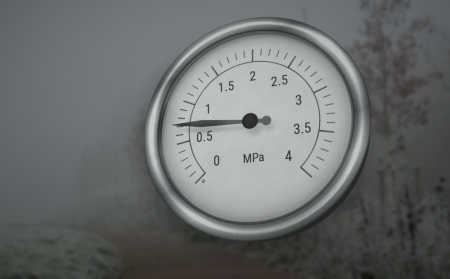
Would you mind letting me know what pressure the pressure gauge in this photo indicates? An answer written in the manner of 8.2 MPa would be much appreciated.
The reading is 0.7 MPa
